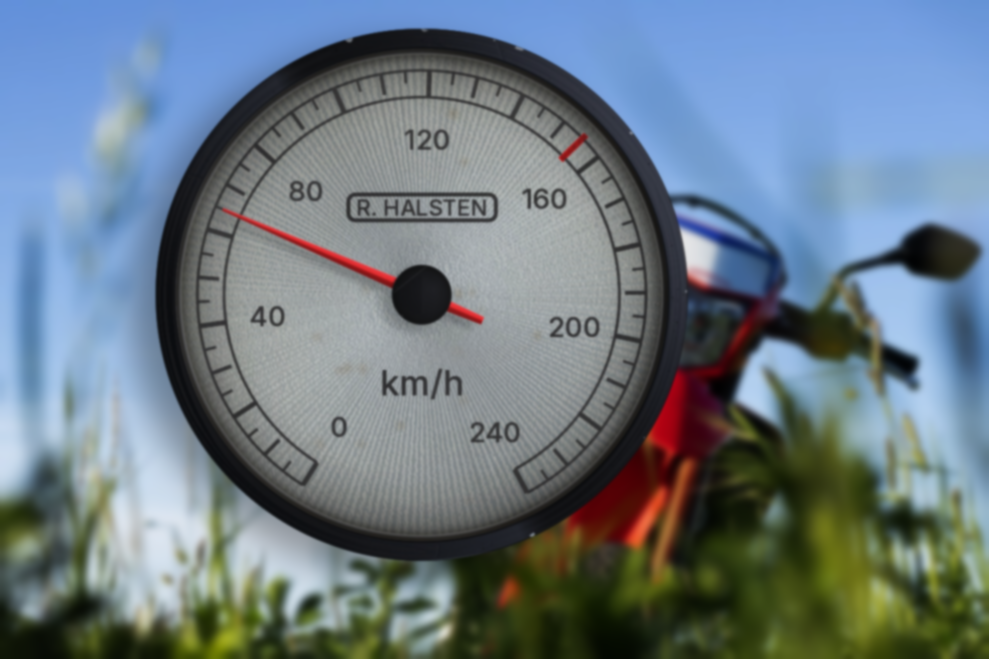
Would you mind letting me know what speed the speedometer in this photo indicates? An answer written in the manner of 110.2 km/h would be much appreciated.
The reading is 65 km/h
